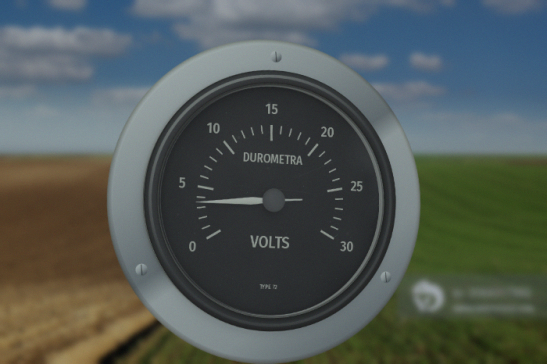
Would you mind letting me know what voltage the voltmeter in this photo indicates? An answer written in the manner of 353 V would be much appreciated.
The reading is 3.5 V
